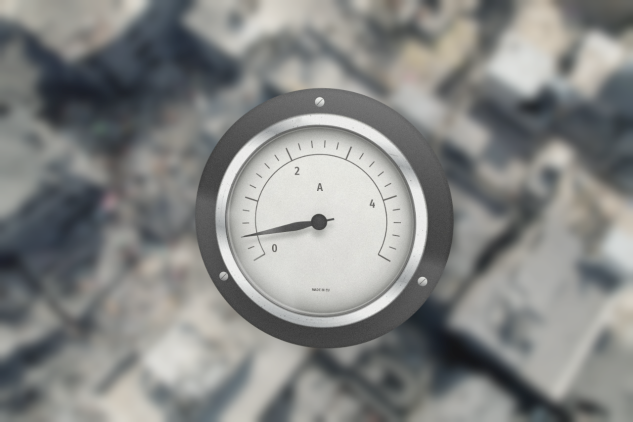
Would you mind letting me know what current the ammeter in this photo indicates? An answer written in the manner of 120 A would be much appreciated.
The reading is 0.4 A
